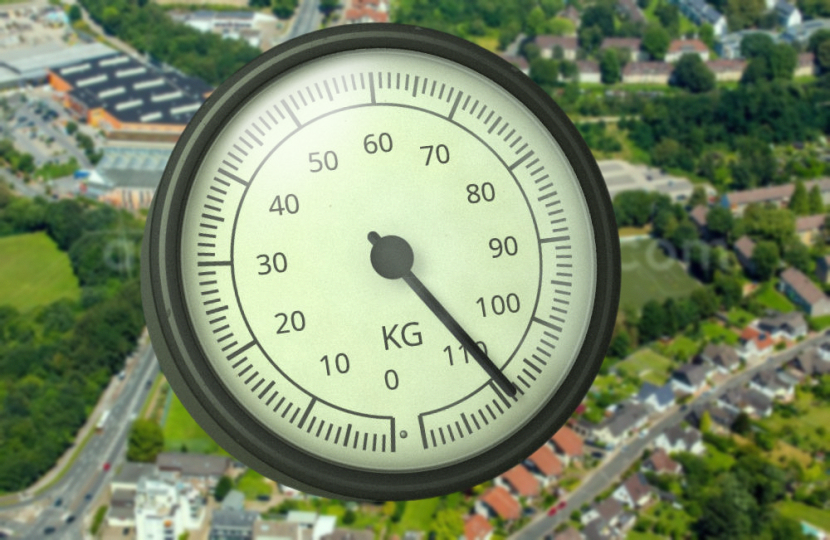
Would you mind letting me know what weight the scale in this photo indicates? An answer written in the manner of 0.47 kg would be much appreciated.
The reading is 109 kg
